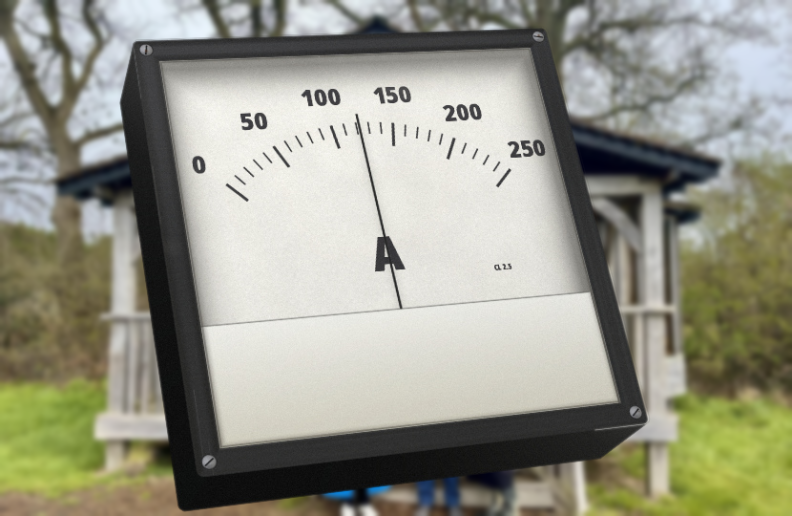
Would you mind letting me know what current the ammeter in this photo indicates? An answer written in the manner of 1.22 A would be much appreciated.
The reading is 120 A
